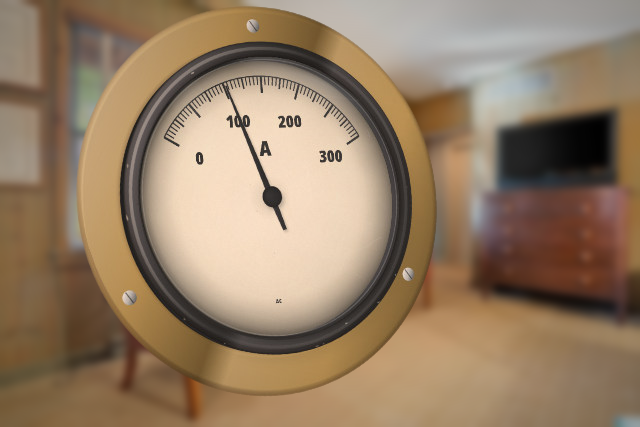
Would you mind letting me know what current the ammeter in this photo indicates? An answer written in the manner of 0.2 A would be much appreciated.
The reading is 100 A
